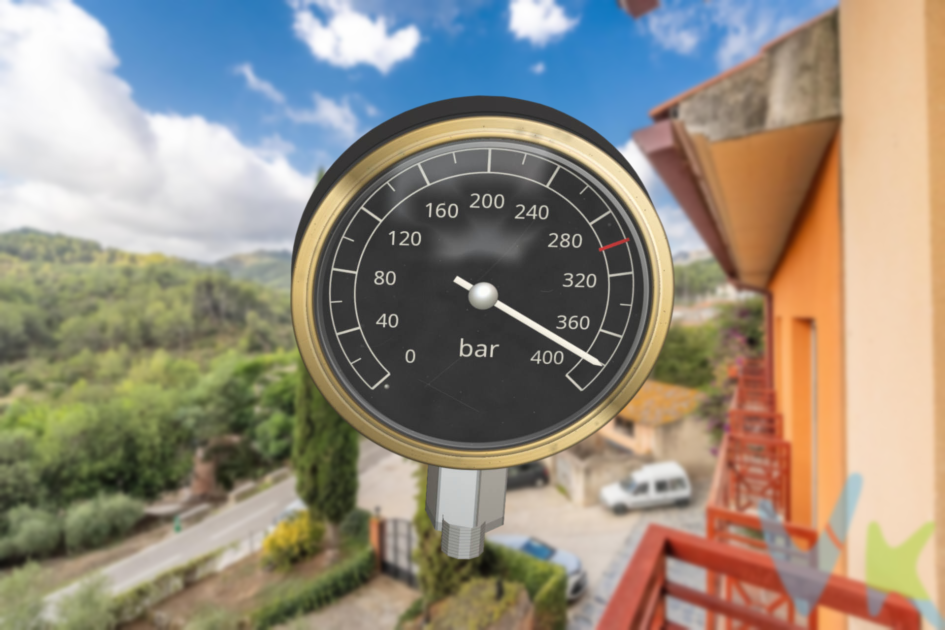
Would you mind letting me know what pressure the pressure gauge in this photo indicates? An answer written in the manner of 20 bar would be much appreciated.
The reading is 380 bar
